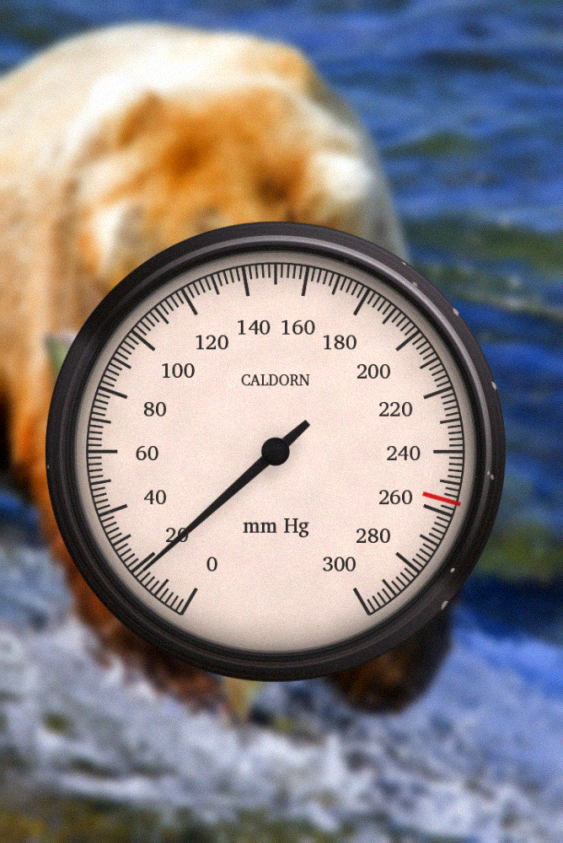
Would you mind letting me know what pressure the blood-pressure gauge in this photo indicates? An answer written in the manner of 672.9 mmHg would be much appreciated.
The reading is 18 mmHg
